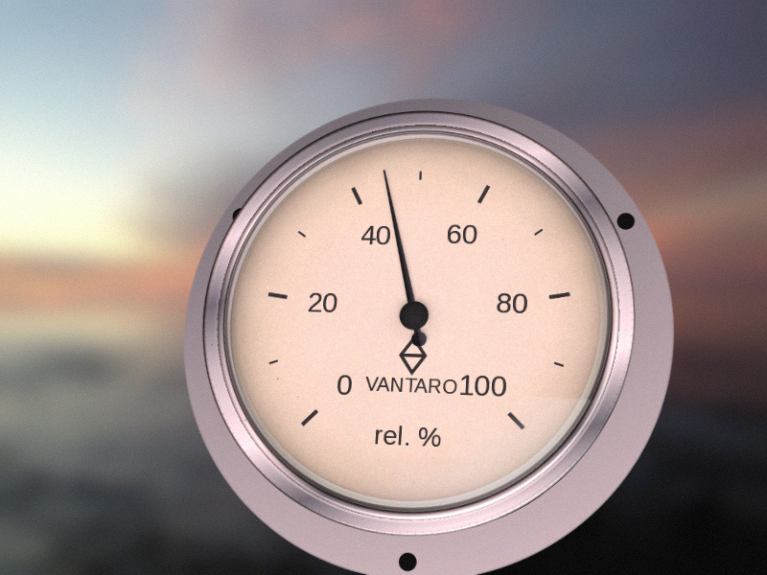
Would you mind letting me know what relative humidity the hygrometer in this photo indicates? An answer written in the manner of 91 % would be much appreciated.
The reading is 45 %
